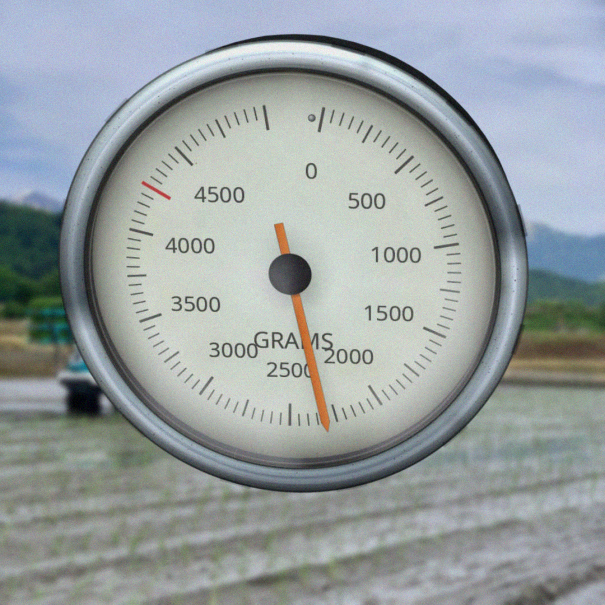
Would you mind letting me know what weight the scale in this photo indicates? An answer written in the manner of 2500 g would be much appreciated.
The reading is 2300 g
